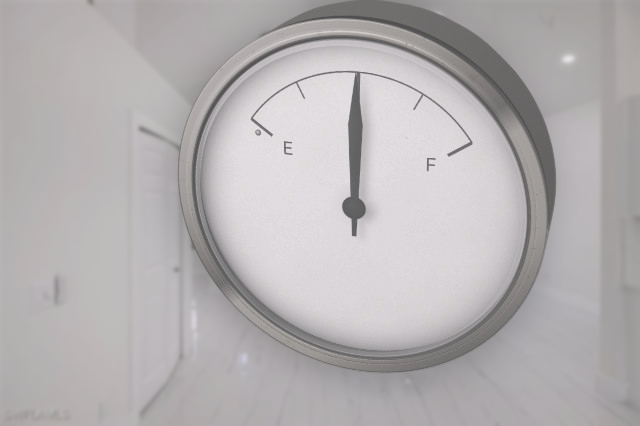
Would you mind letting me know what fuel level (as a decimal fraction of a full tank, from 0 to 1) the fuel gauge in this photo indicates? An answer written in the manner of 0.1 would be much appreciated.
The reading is 0.5
